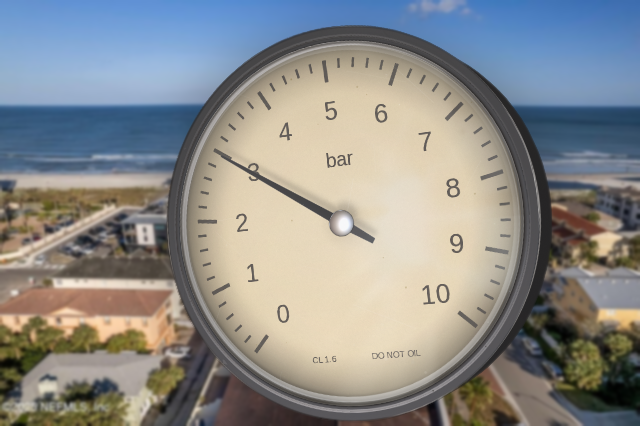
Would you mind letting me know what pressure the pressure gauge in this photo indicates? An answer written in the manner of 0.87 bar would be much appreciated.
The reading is 3 bar
